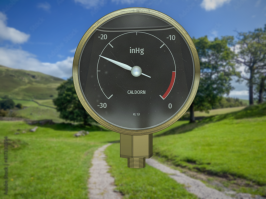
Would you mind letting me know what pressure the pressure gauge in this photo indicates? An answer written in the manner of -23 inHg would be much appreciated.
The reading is -22.5 inHg
